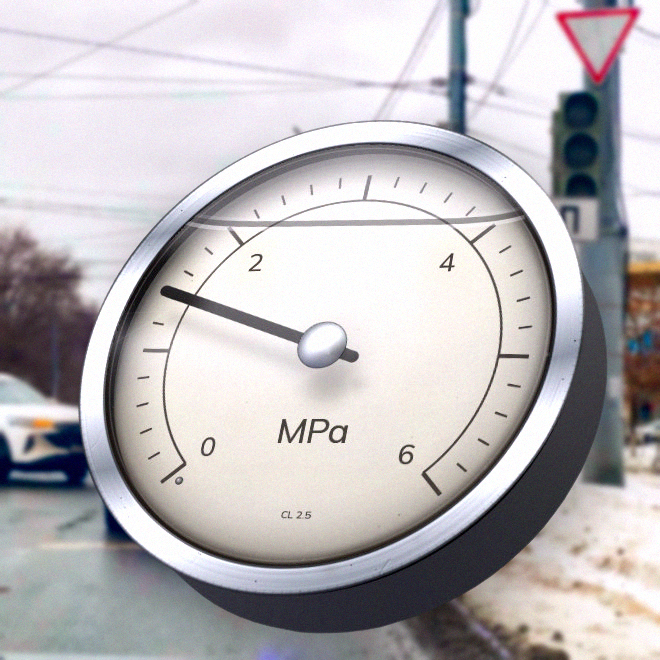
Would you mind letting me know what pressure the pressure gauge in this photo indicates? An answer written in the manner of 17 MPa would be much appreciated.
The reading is 1.4 MPa
